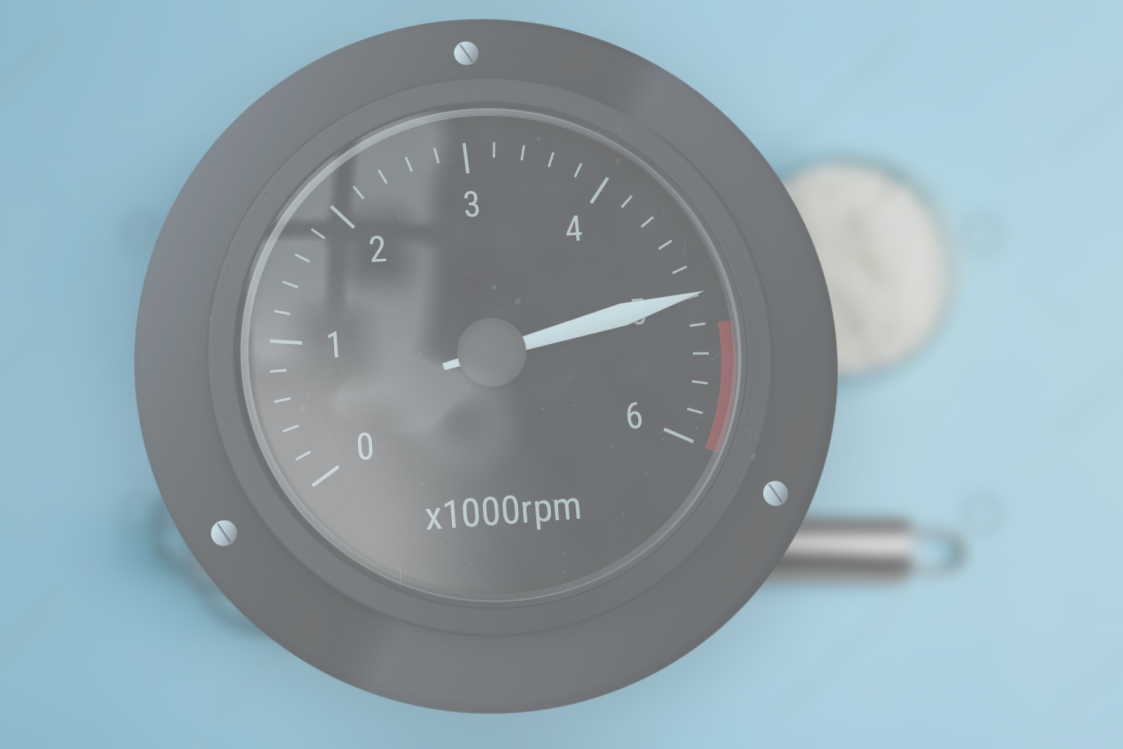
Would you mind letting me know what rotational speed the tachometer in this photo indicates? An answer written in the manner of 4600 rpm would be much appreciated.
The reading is 5000 rpm
